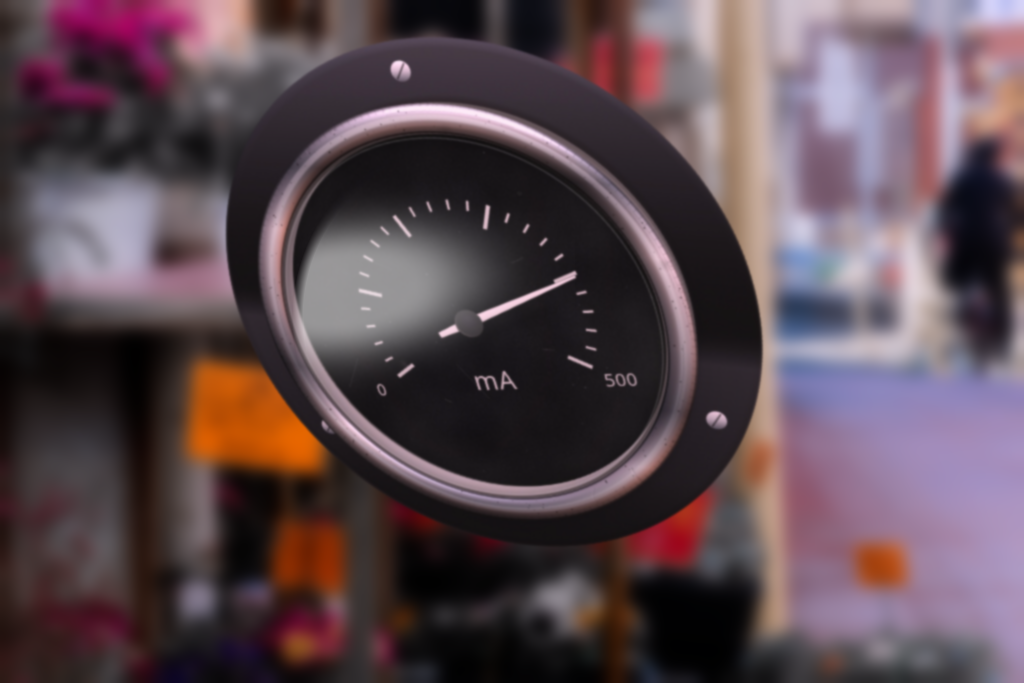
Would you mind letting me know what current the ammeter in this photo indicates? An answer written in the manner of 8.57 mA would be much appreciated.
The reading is 400 mA
